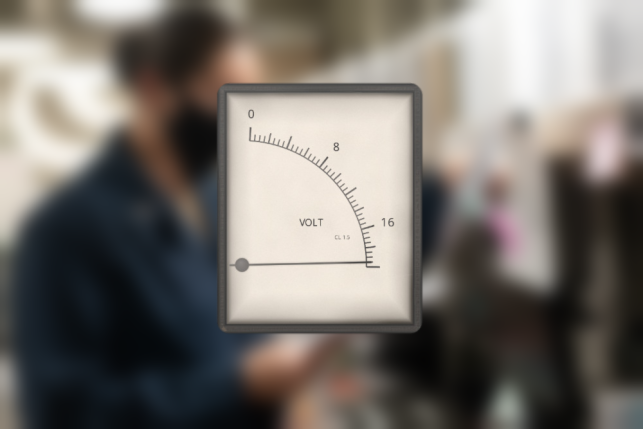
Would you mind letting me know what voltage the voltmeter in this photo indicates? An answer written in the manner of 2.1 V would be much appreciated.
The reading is 19.5 V
